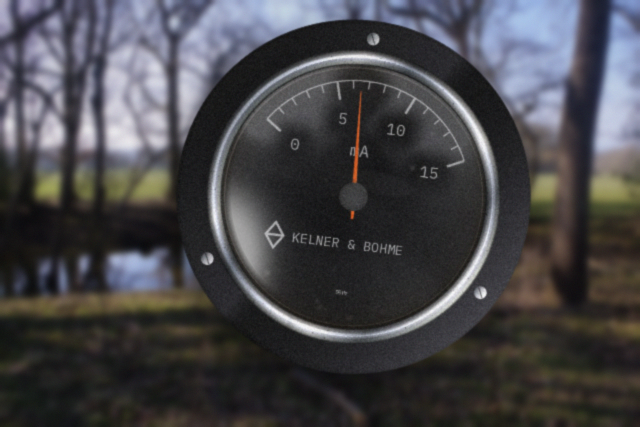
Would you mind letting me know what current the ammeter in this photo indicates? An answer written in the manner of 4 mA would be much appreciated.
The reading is 6.5 mA
